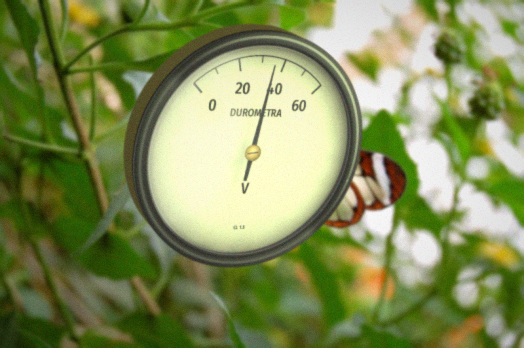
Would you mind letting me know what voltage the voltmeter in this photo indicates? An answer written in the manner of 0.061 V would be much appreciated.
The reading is 35 V
